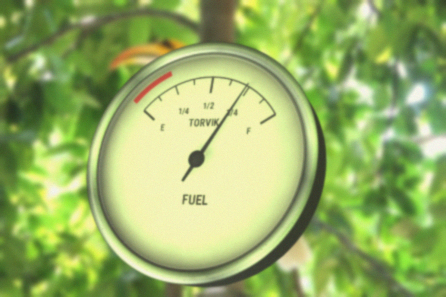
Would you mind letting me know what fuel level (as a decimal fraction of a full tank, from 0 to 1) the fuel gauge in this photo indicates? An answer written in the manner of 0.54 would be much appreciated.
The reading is 0.75
